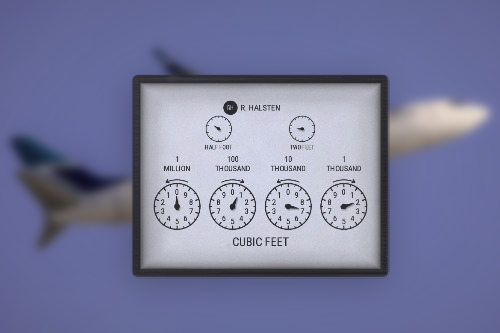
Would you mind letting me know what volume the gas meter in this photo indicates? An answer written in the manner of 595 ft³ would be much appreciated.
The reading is 7200 ft³
